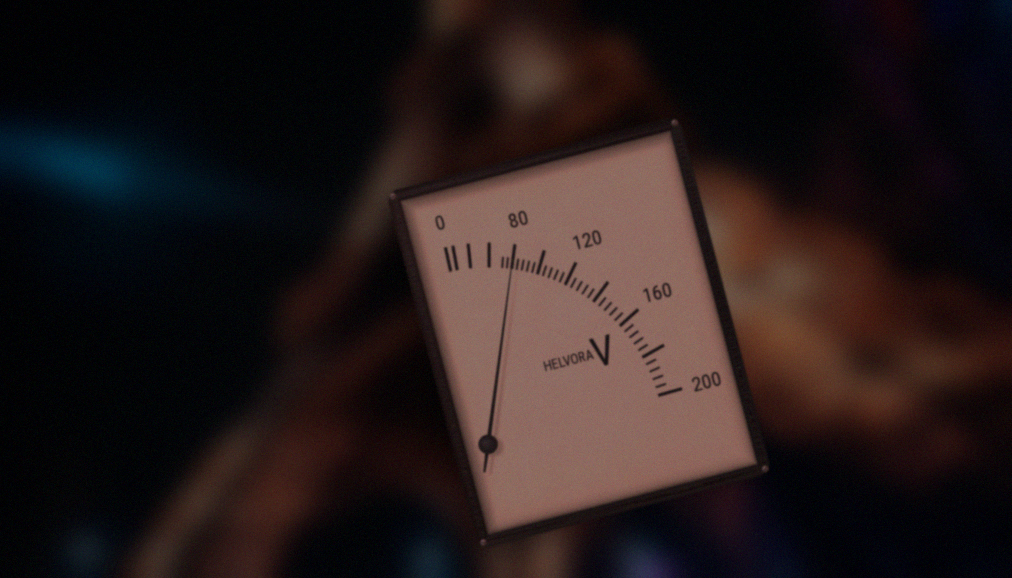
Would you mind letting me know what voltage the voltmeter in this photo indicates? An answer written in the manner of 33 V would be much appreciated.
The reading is 80 V
